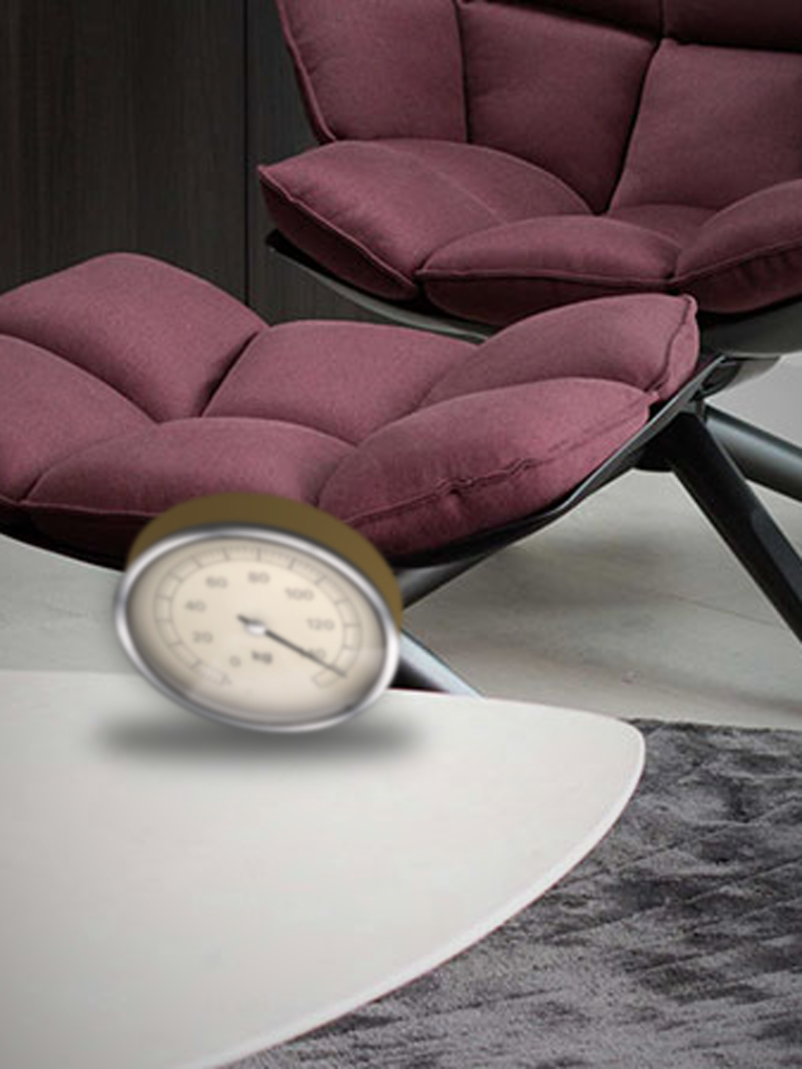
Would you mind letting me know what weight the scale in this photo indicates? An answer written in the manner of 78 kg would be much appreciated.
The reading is 140 kg
